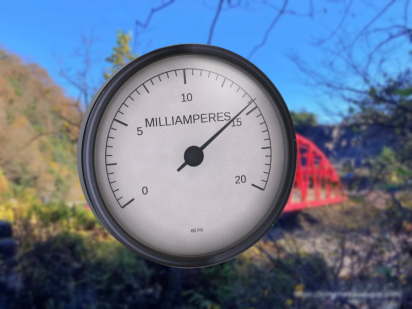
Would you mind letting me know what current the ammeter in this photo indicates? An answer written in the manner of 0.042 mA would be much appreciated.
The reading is 14.5 mA
